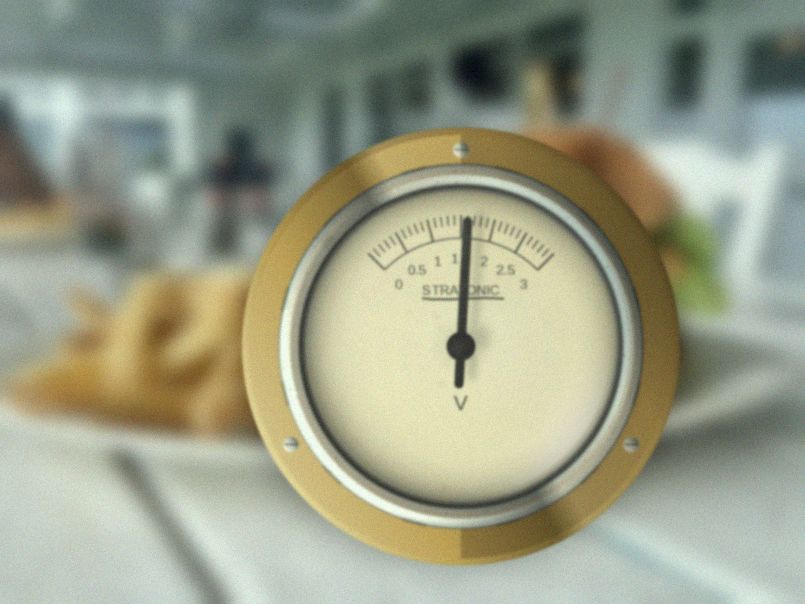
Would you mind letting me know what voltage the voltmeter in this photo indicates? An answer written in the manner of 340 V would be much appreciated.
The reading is 1.6 V
